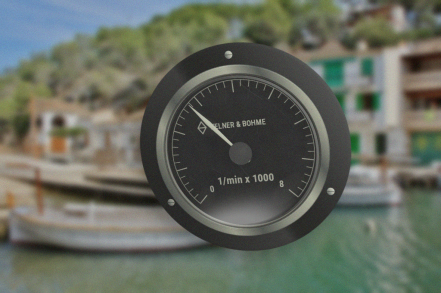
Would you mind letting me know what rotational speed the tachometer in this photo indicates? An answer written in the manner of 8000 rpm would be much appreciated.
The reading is 2800 rpm
